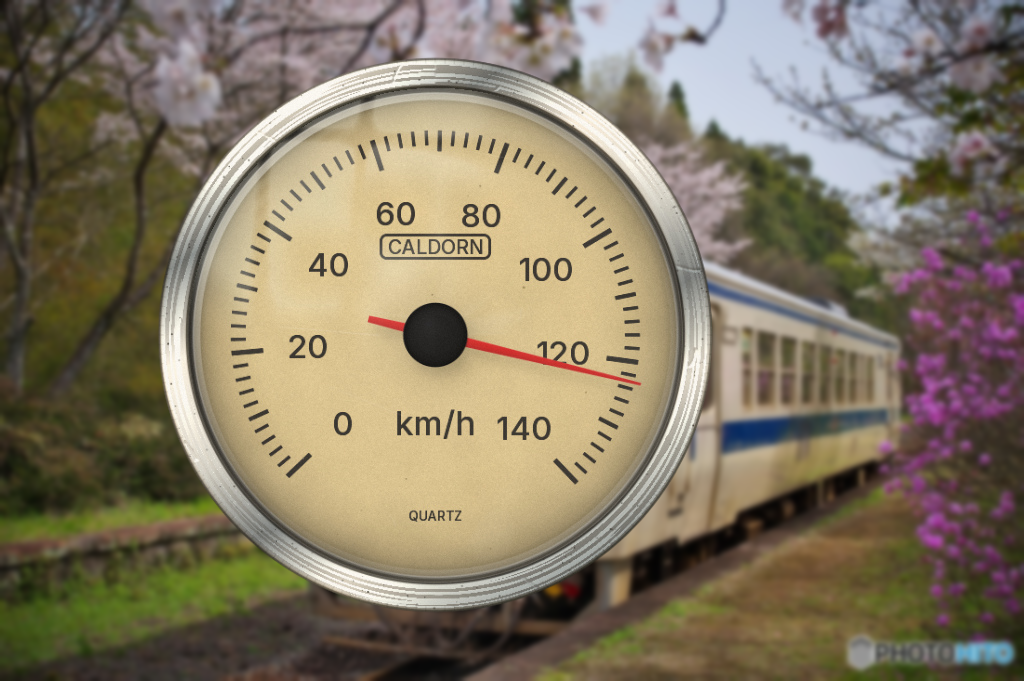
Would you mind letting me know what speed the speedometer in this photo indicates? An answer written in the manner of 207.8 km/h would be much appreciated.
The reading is 123 km/h
